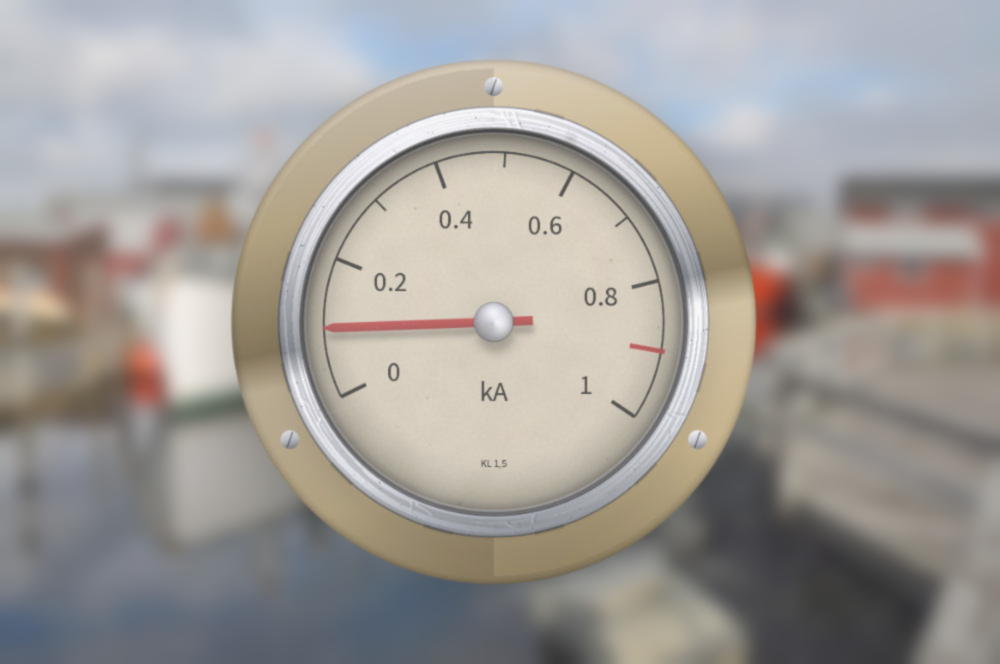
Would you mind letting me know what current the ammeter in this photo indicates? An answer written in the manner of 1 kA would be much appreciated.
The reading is 0.1 kA
